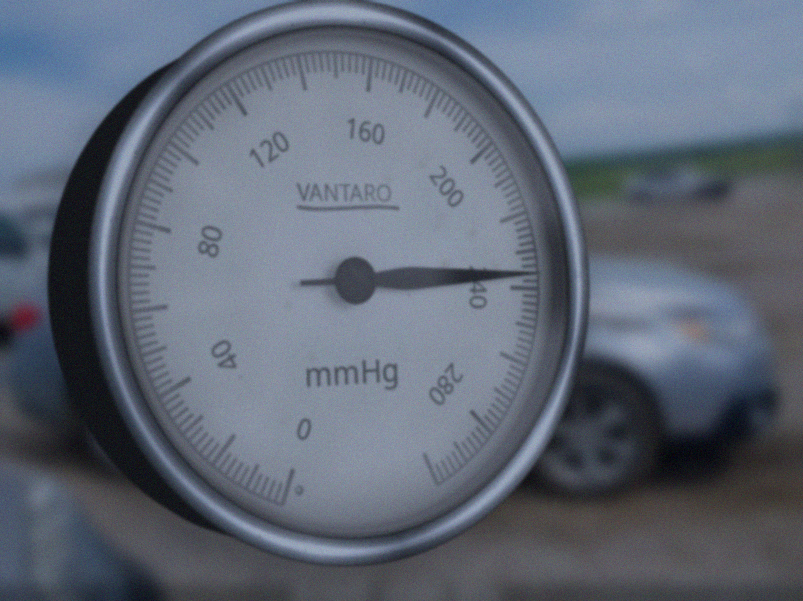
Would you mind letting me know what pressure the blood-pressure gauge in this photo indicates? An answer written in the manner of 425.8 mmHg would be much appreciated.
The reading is 236 mmHg
